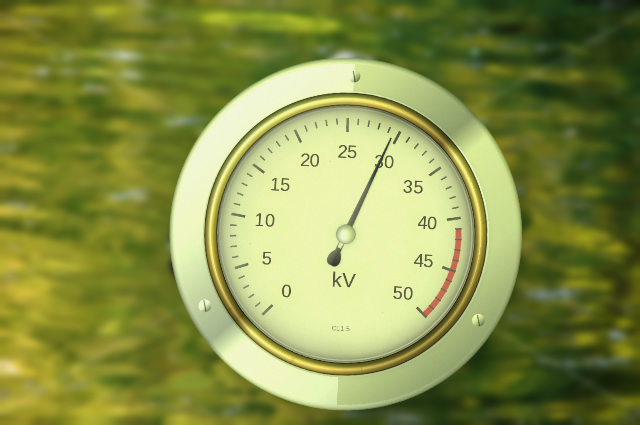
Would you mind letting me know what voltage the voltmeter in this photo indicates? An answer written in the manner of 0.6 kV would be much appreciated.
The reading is 29.5 kV
